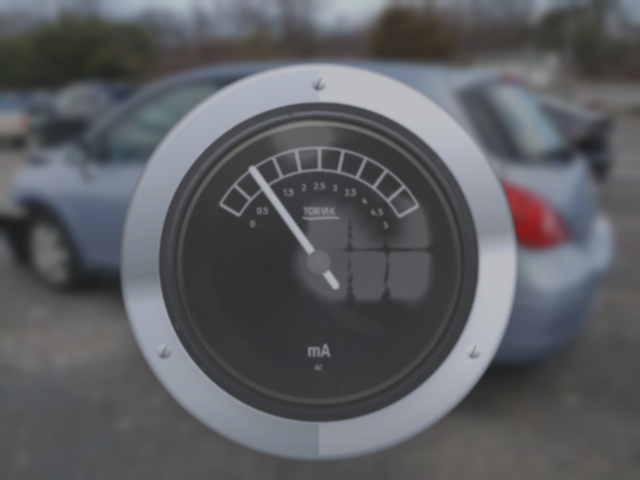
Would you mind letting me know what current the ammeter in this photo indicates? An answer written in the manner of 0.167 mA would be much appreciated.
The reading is 1 mA
